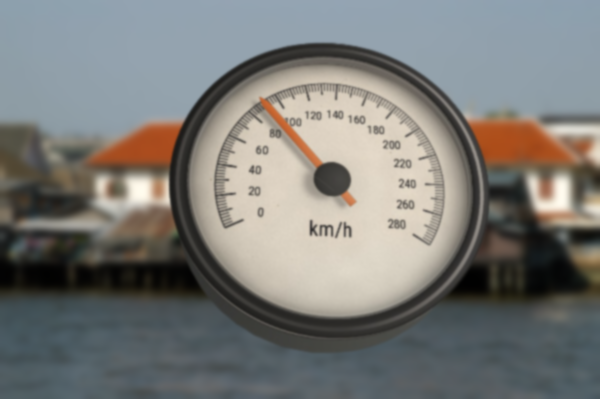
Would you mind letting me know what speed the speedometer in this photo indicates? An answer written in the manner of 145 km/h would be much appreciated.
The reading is 90 km/h
